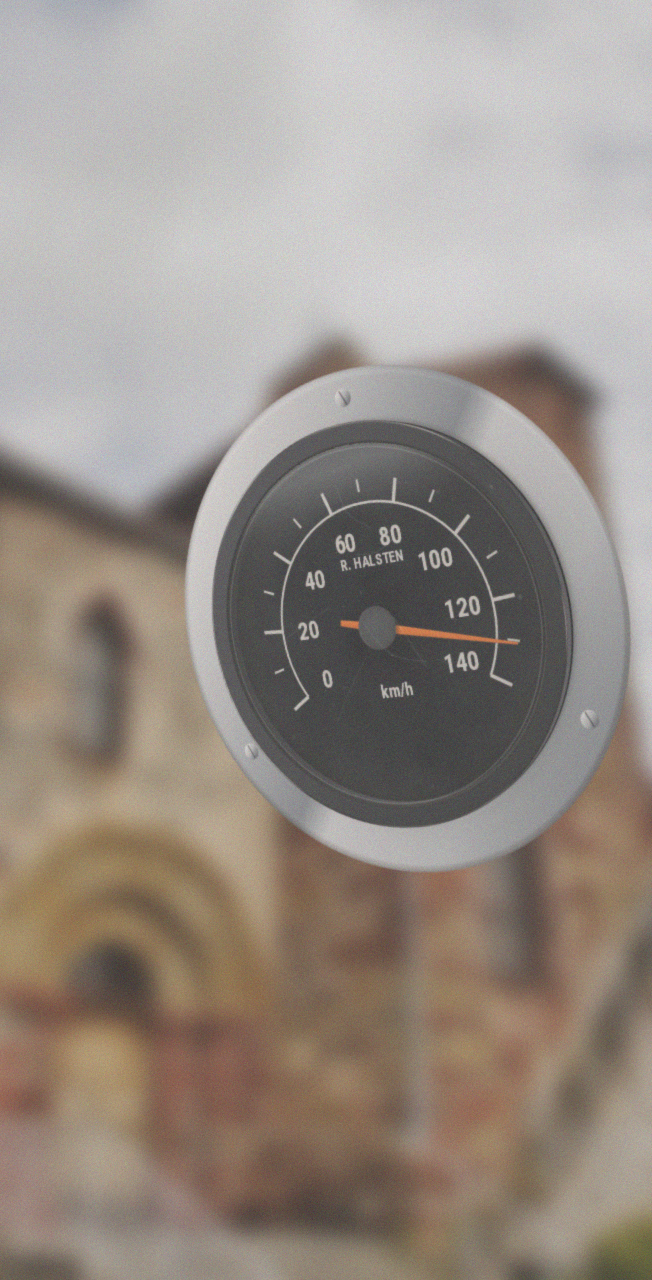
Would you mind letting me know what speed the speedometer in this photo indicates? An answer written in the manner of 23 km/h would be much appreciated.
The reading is 130 km/h
